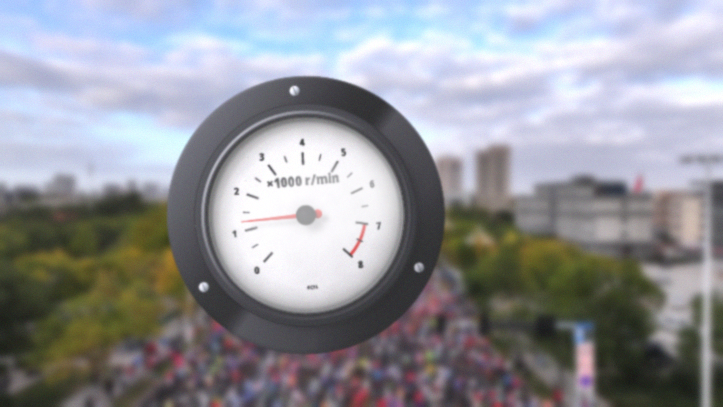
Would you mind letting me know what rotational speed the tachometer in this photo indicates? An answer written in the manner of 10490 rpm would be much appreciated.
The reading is 1250 rpm
